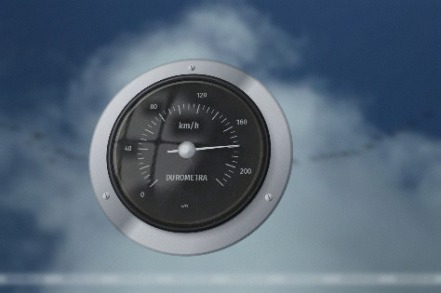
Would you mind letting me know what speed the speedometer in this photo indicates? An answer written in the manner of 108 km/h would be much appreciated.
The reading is 180 km/h
